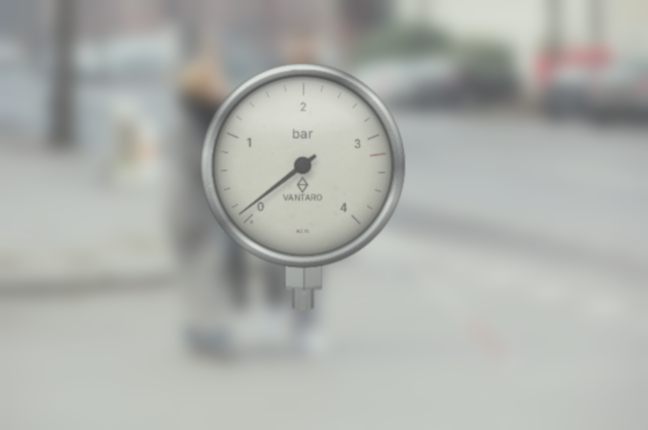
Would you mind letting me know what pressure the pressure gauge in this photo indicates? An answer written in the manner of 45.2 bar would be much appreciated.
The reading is 0.1 bar
